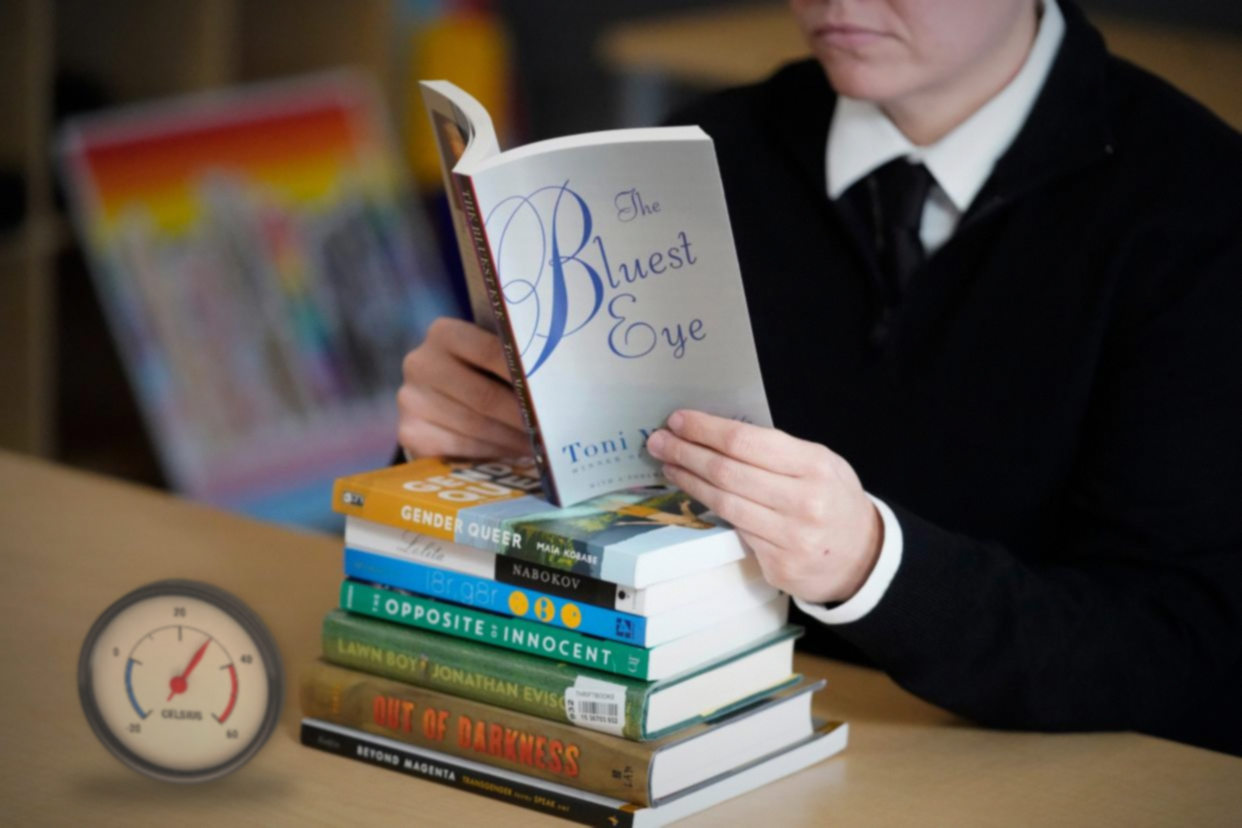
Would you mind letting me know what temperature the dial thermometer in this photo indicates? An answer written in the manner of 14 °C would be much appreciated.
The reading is 30 °C
